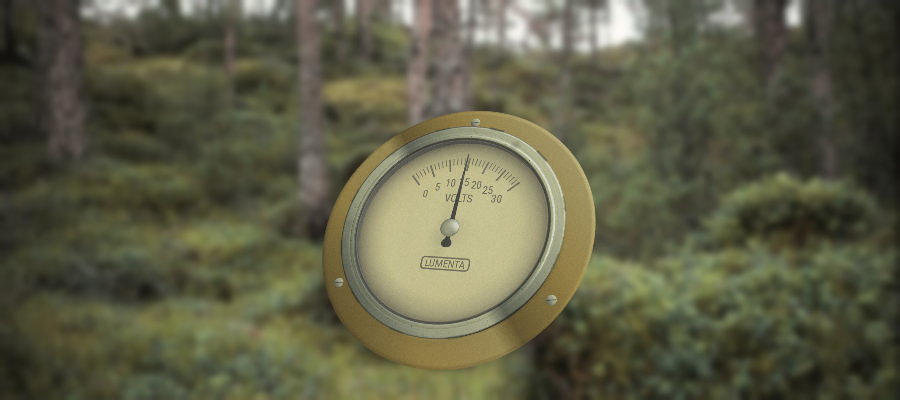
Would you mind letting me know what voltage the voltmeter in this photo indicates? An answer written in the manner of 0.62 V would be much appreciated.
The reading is 15 V
